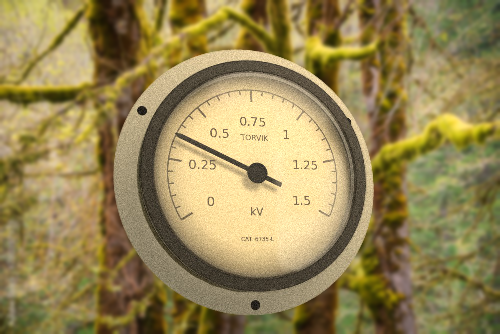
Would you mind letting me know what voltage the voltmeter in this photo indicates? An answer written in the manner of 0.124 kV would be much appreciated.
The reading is 0.35 kV
